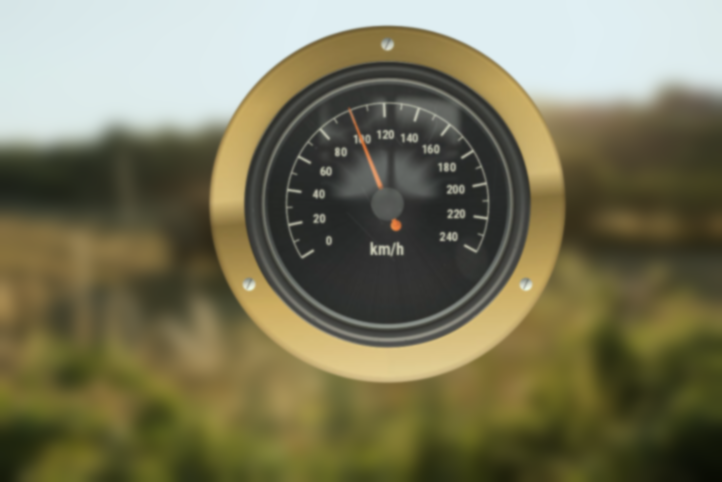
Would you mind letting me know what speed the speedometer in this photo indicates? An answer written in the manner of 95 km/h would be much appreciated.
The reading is 100 km/h
